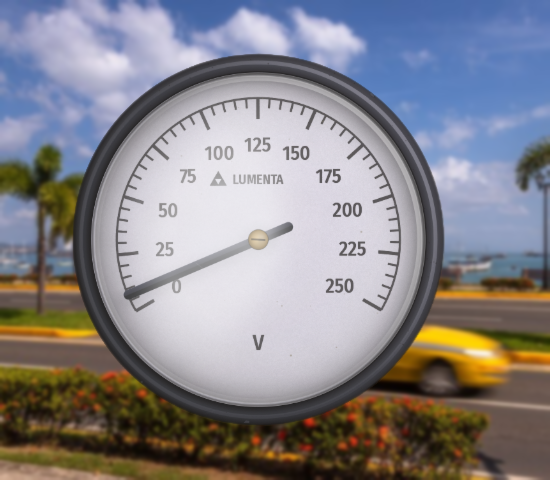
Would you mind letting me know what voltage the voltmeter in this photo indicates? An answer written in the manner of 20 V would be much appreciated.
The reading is 7.5 V
